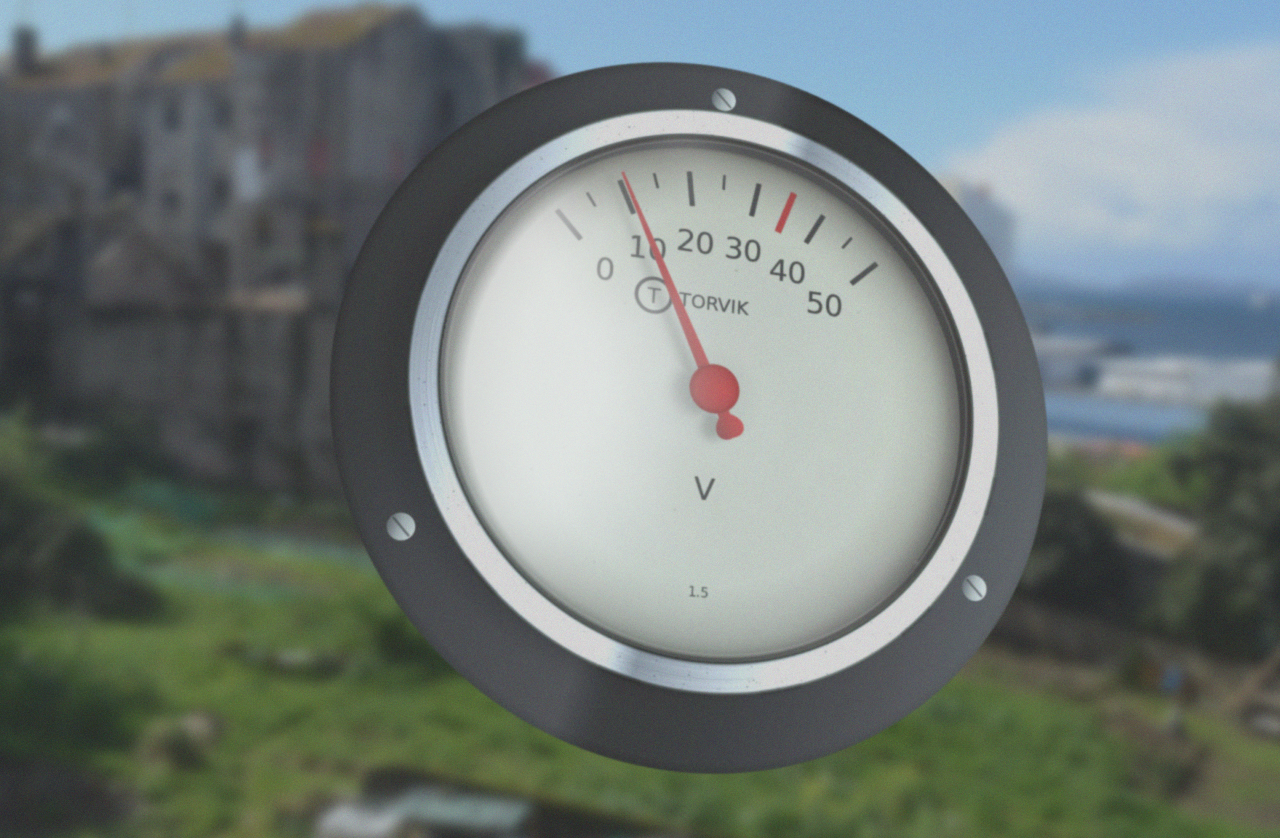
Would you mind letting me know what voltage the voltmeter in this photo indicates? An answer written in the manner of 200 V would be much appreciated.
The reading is 10 V
